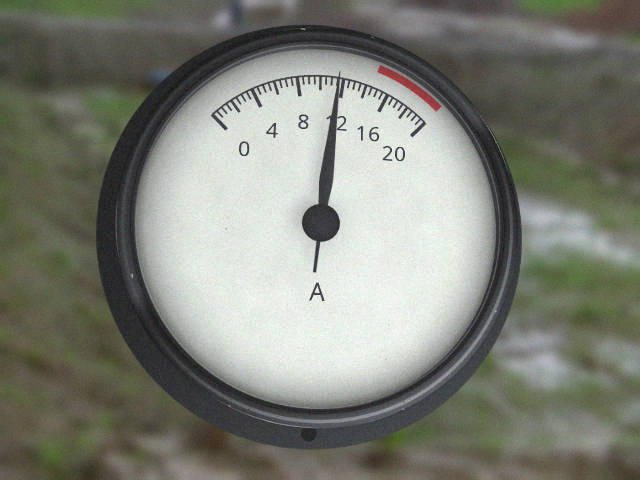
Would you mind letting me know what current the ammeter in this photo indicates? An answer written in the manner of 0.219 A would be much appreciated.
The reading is 11.5 A
